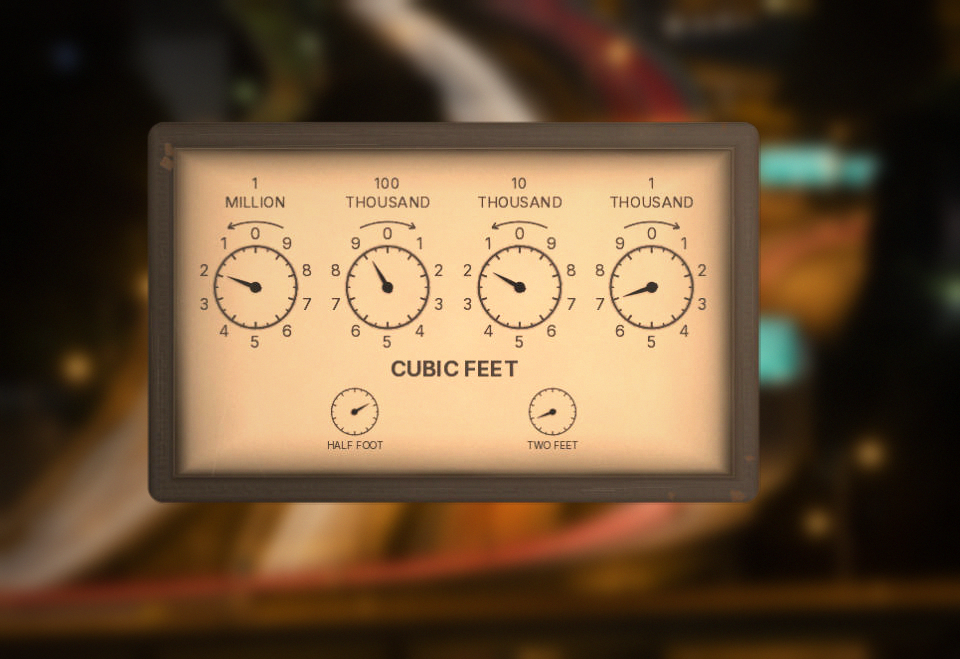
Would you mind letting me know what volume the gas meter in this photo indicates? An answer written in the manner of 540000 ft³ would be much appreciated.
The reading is 191700 ft³
